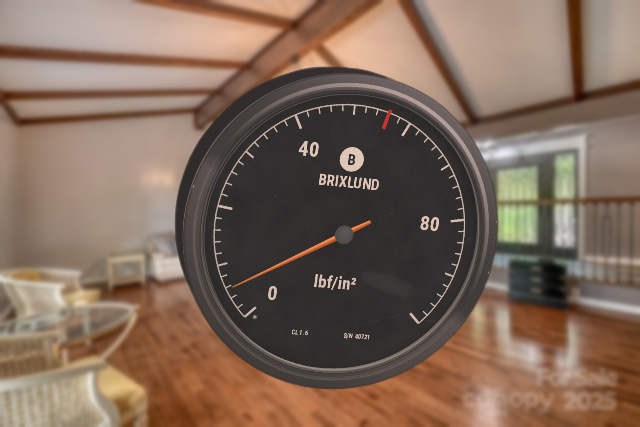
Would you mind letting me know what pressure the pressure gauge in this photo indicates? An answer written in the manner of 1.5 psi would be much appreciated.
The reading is 6 psi
